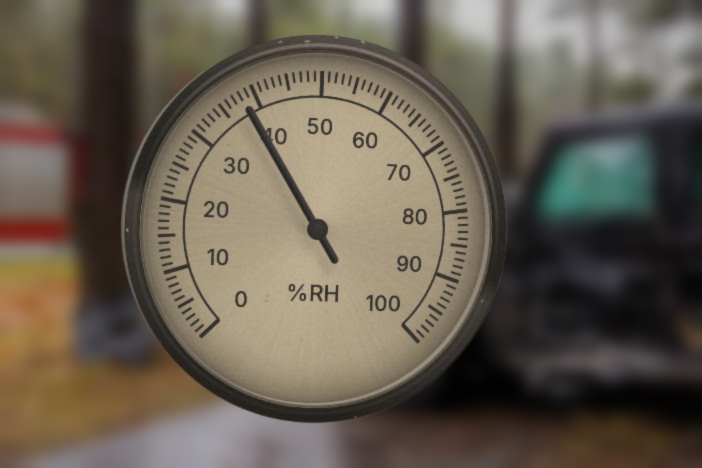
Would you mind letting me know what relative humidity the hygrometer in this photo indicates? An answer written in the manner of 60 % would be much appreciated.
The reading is 38 %
